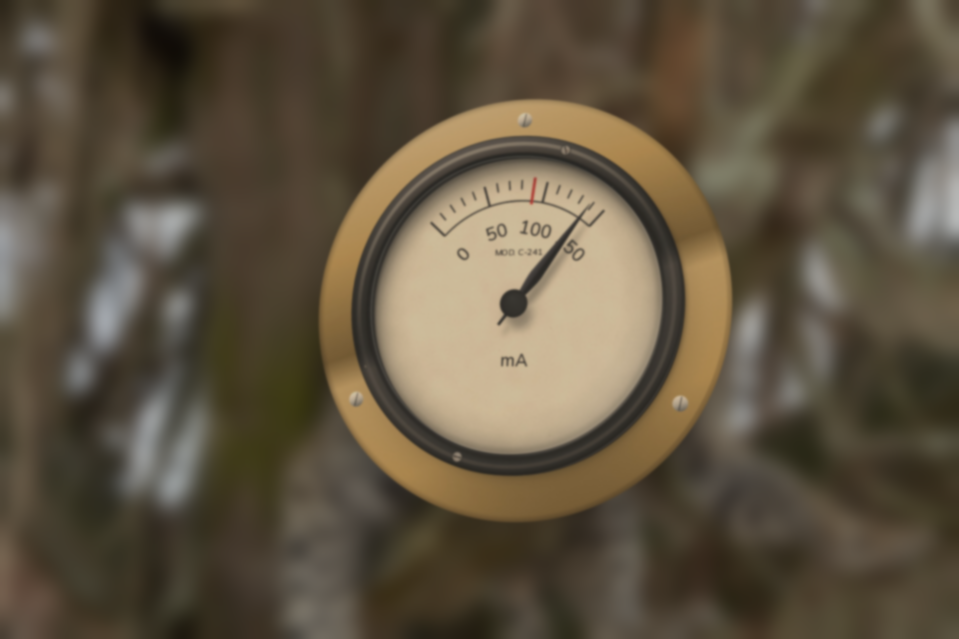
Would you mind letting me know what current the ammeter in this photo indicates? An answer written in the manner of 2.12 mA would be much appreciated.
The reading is 140 mA
